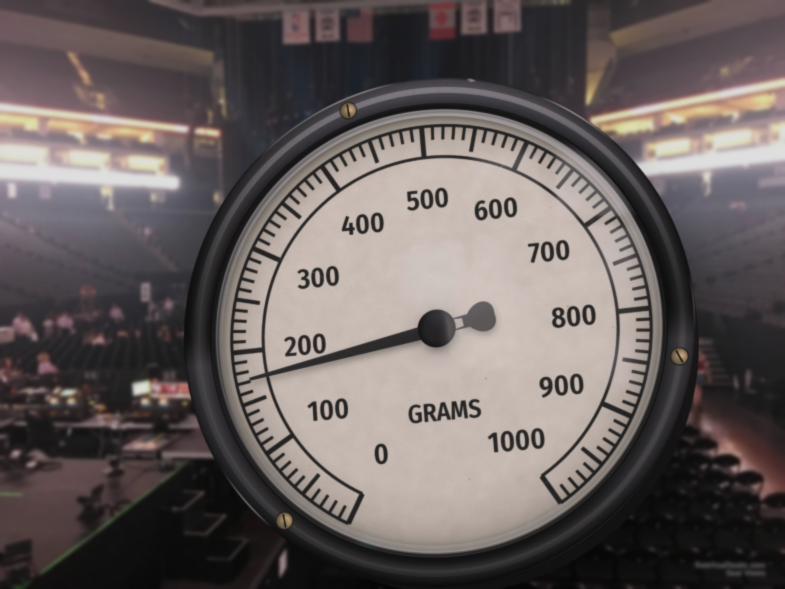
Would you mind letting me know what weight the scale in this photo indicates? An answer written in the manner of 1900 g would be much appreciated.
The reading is 170 g
